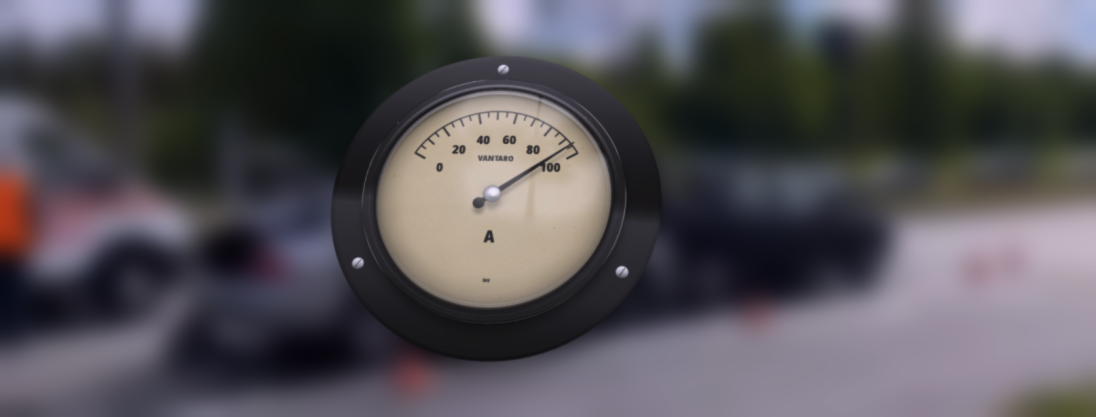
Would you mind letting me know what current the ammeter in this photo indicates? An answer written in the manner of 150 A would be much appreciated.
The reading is 95 A
